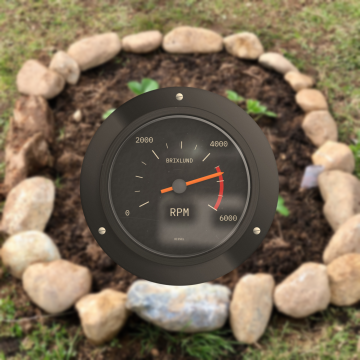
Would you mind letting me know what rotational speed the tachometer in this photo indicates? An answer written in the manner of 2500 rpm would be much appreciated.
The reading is 4750 rpm
